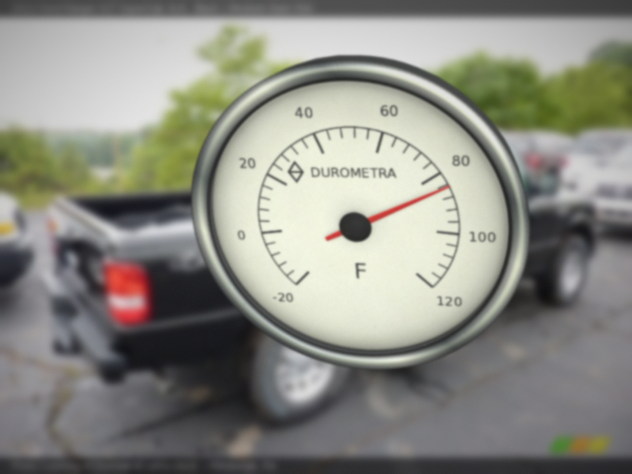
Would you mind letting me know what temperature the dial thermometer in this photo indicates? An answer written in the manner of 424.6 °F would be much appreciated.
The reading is 84 °F
